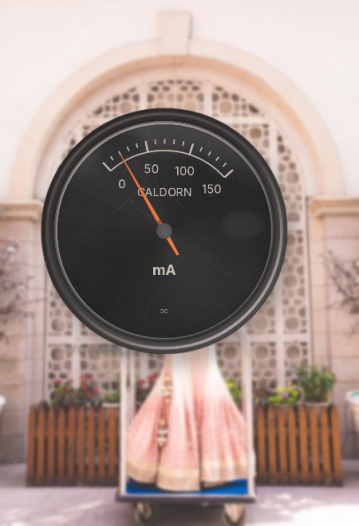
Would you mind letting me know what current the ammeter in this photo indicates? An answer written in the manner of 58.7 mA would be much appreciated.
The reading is 20 mA
